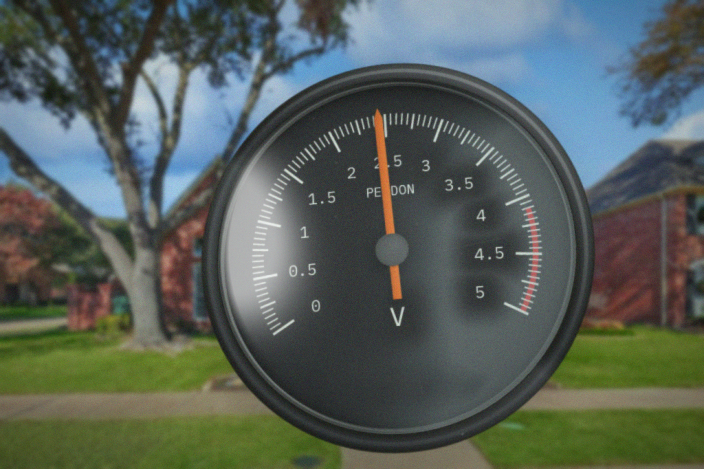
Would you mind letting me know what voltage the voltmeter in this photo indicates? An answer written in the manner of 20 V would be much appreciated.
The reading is 2.45 V
